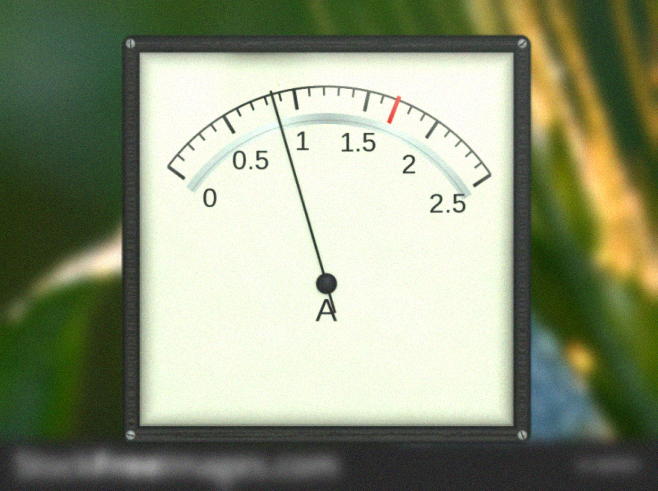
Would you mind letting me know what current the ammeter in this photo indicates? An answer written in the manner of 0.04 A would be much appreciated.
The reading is 0.85 A
